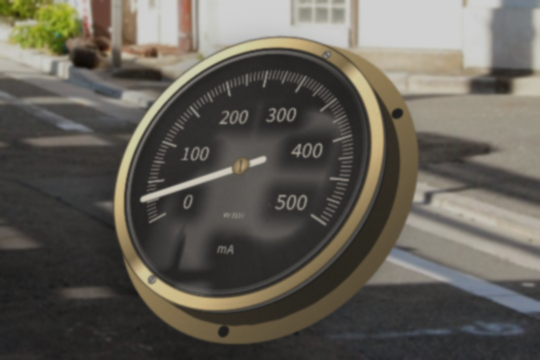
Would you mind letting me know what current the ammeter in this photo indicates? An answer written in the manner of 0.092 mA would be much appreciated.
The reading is 25 mA
